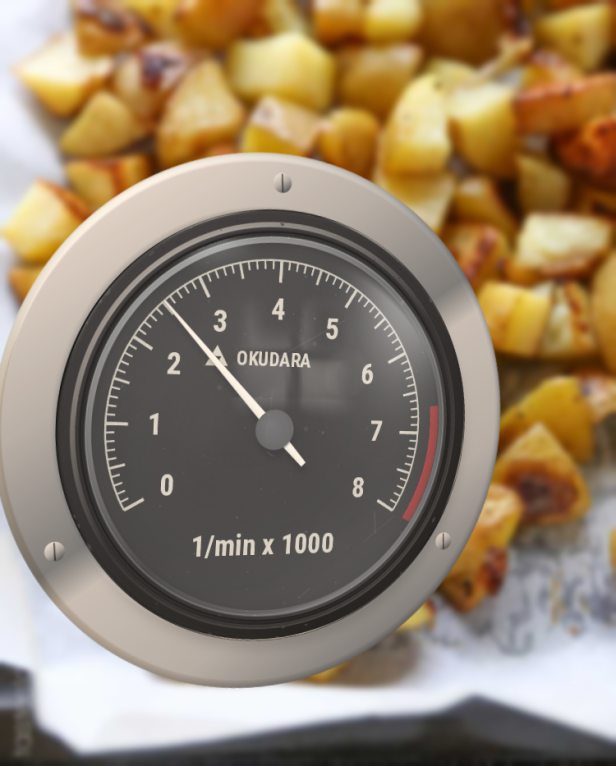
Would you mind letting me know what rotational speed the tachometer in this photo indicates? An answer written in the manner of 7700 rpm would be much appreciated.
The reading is 2500 rpm
